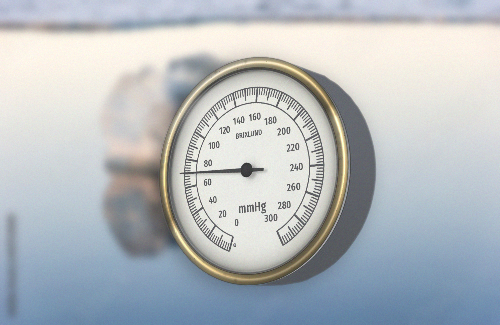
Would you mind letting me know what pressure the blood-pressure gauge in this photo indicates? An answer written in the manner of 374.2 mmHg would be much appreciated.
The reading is 70 mmHg
